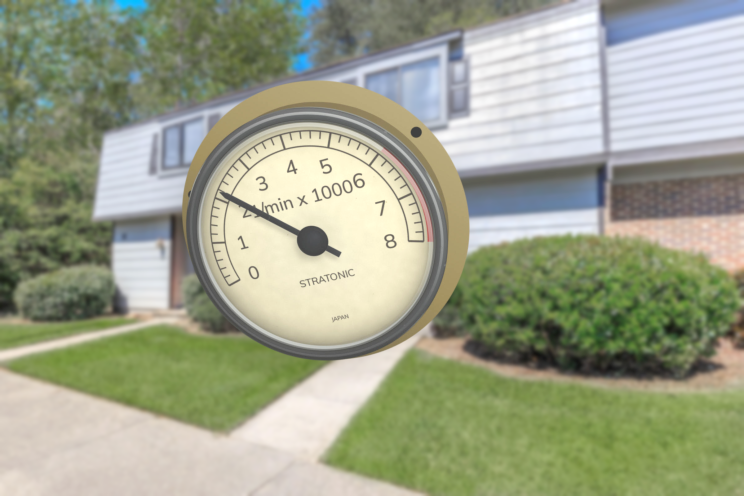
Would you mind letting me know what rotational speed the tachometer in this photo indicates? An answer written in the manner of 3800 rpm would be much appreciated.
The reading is 2200 rpm
